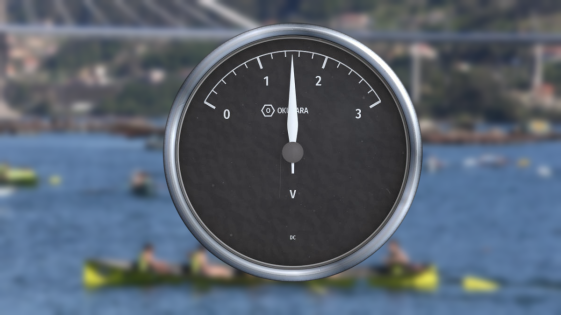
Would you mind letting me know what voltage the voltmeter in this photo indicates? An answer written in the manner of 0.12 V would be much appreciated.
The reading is 1.5 V
